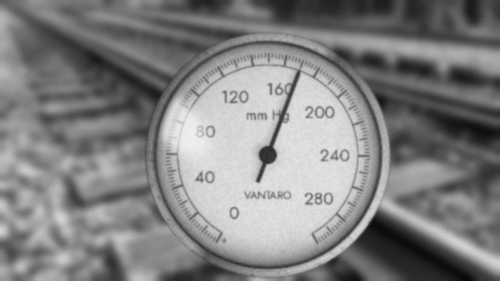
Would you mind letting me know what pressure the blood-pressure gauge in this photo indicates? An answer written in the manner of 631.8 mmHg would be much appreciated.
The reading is 170 mmHg
